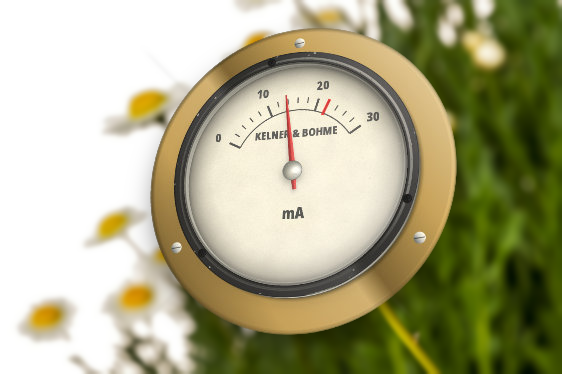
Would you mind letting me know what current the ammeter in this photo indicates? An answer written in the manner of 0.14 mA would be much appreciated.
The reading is 14 mA
